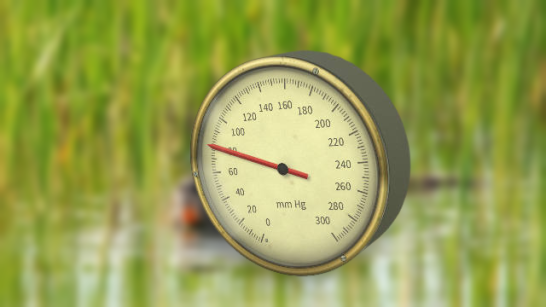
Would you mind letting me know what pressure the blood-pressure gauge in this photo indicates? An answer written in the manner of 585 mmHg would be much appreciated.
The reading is 80 mmHg
